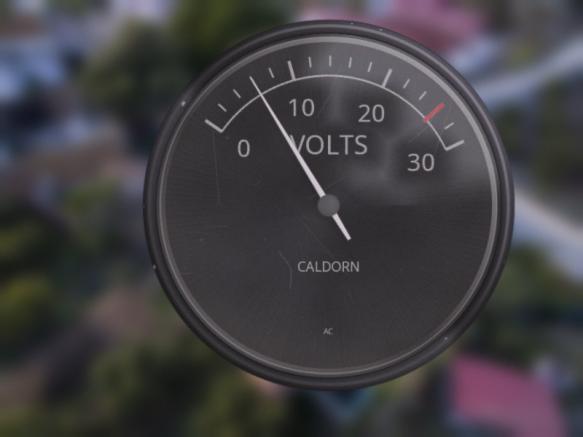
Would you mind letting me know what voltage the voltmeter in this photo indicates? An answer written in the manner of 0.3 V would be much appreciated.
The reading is 6 V
